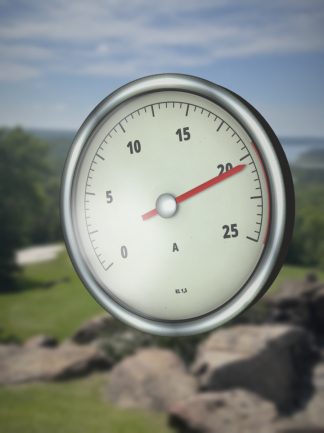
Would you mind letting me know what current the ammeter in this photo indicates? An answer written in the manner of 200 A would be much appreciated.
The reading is 20.5 A
